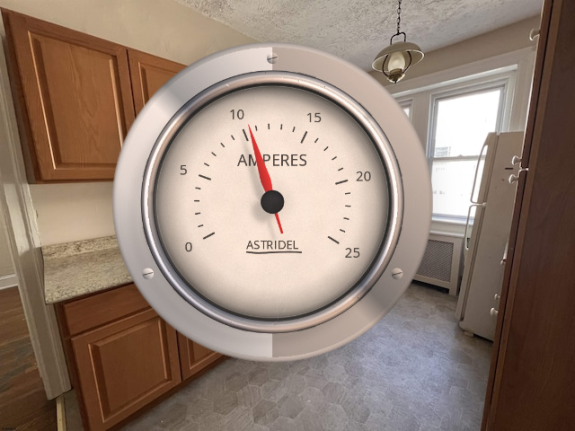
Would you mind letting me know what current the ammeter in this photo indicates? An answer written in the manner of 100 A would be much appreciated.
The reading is 10.5 A
